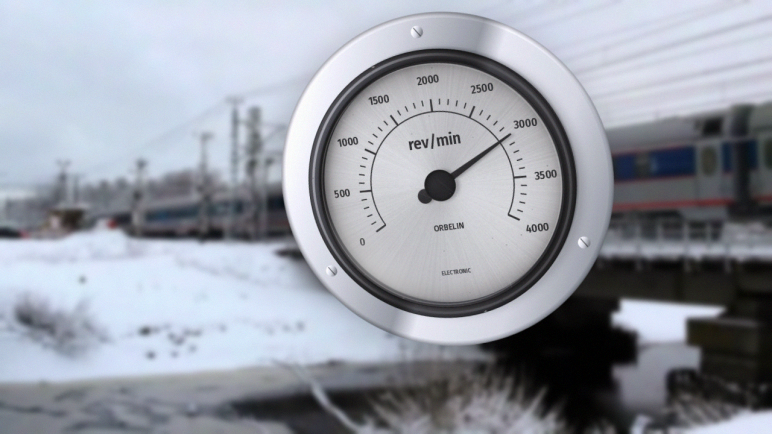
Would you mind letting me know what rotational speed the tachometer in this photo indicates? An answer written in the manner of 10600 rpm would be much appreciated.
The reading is 3000 rpm
